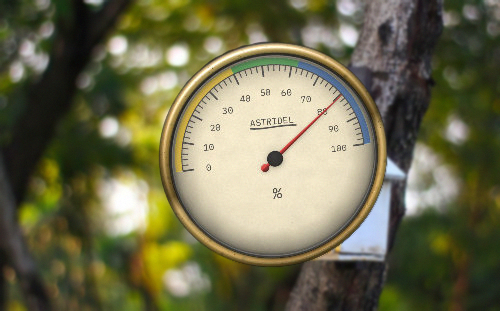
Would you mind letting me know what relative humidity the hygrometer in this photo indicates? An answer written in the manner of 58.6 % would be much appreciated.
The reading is 80 %
